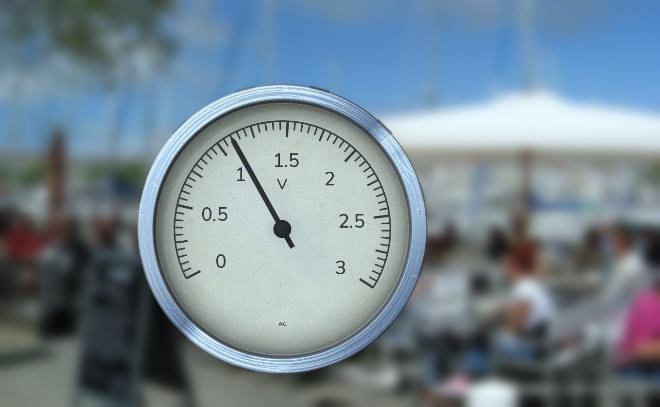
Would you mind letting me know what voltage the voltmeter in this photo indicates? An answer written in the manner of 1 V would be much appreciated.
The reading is 1.1 V
